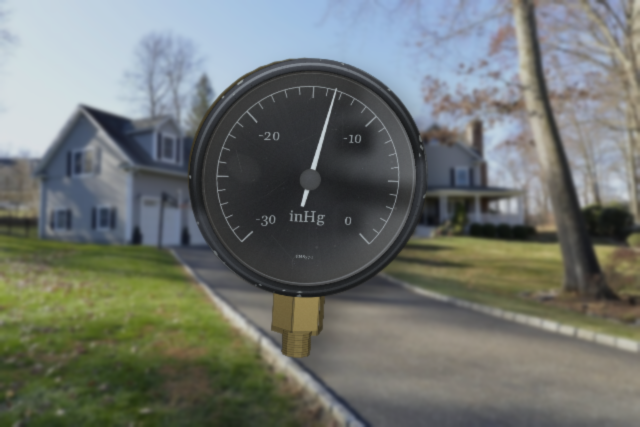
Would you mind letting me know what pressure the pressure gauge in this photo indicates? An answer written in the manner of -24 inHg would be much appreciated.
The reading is -13.5 inHg
